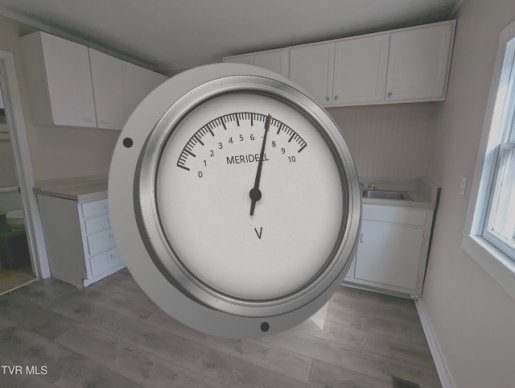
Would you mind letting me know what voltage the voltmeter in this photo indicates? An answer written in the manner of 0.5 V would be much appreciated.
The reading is 7 V
